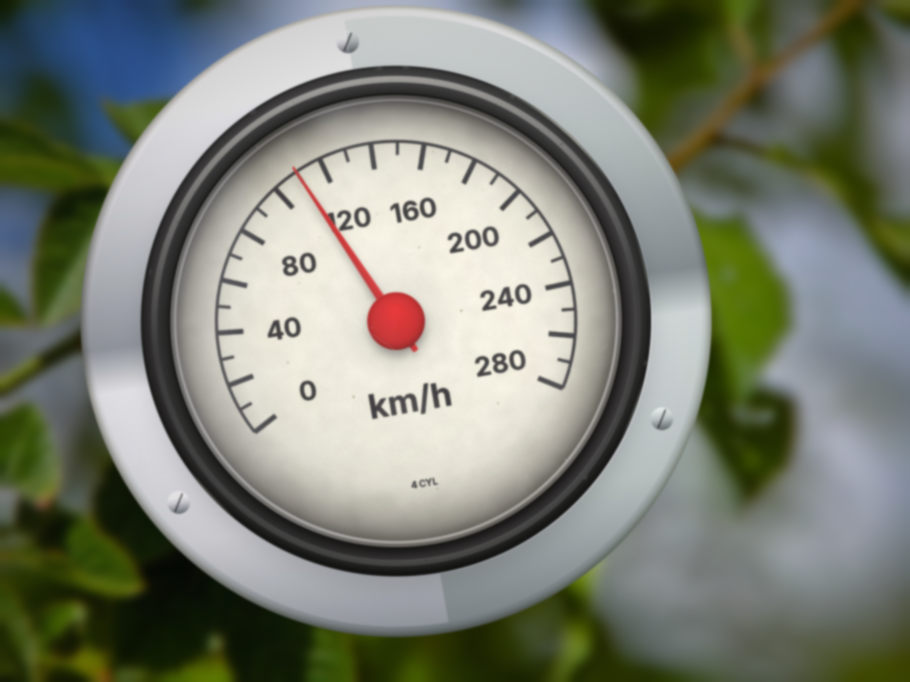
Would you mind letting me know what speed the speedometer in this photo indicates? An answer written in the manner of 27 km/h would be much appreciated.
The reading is 110 km/h
